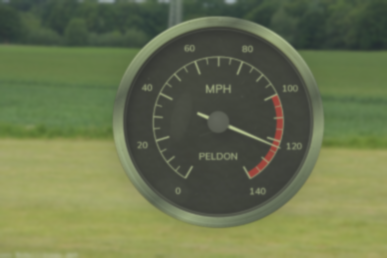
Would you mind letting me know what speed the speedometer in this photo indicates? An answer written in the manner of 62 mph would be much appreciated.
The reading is 122.5 mph
